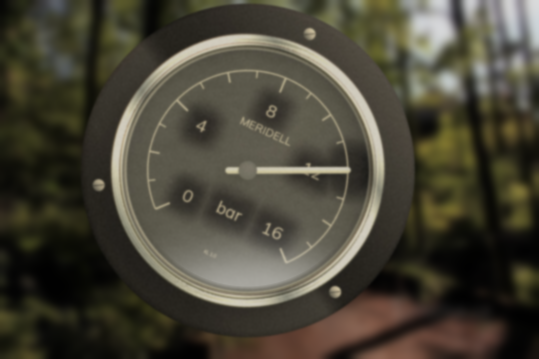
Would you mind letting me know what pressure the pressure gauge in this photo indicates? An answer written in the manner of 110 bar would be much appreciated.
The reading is 12 bar
